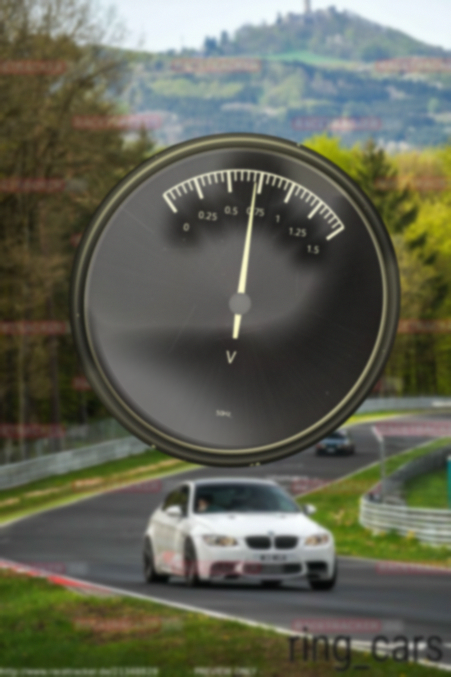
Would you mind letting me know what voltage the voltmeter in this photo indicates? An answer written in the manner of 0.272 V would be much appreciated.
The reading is 0.7 V
